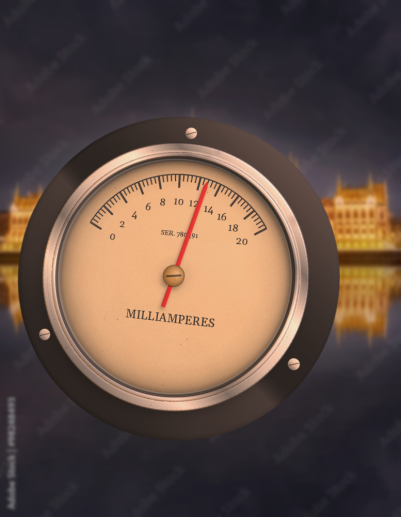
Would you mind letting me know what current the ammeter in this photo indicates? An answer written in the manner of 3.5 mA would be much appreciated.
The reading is 12.8 mA
